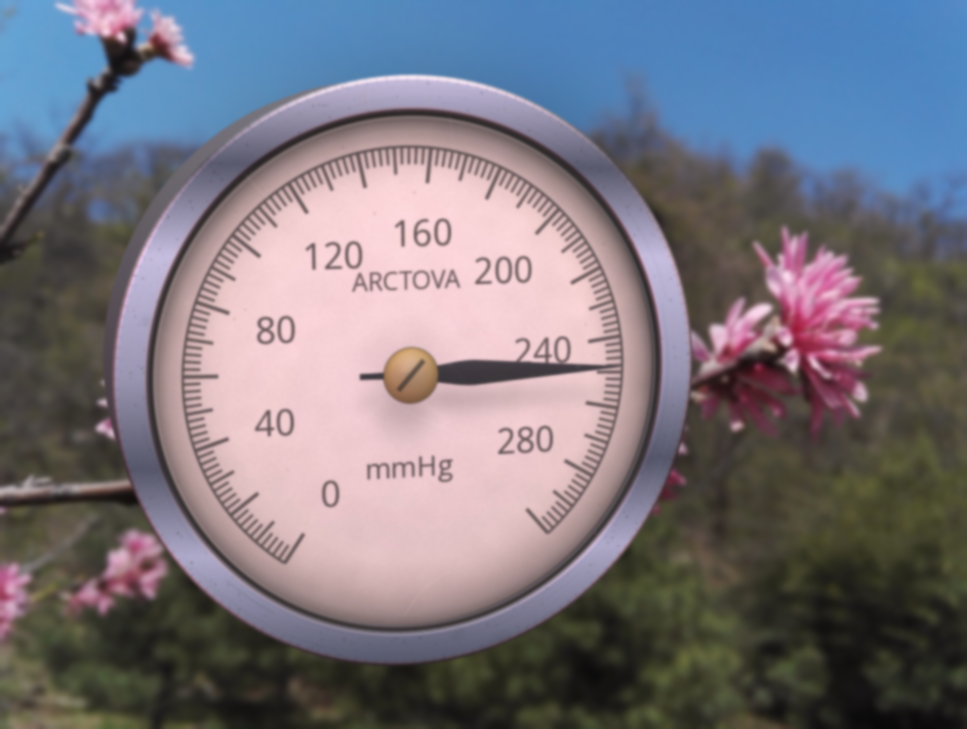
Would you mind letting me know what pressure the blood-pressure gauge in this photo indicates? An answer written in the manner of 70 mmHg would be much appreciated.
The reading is 248 mmHg
